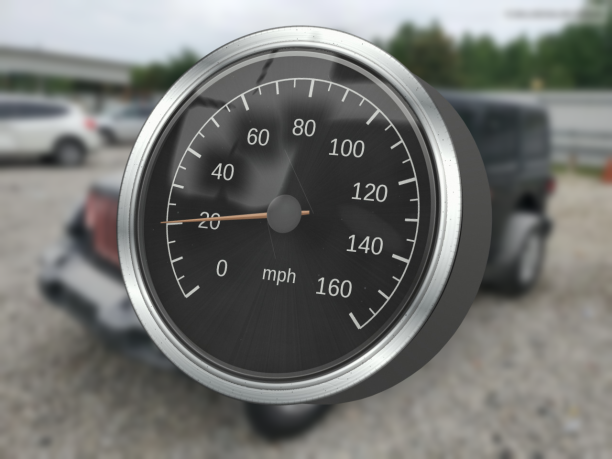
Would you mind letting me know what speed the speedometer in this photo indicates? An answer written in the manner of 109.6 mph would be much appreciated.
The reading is 20 mph
